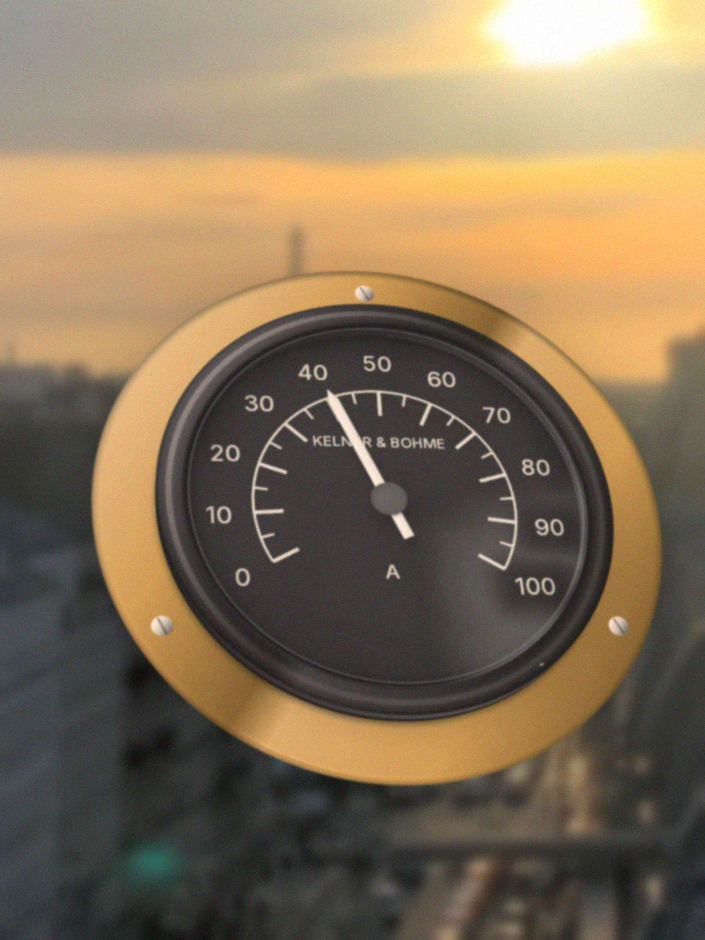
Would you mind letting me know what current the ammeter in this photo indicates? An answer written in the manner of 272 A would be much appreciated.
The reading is 40 A
